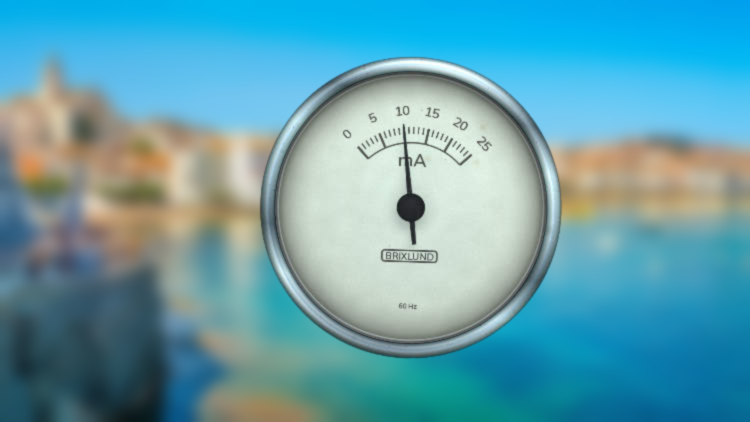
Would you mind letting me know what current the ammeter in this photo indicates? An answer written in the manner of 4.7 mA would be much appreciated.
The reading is 10 mA
